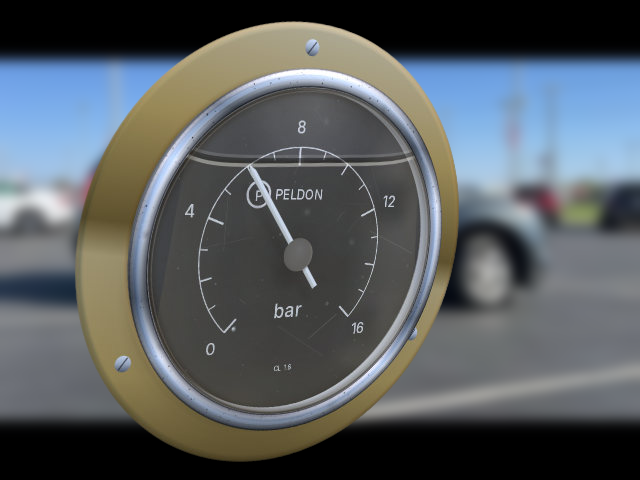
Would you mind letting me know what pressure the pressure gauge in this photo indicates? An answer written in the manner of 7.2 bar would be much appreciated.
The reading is 6 bar
